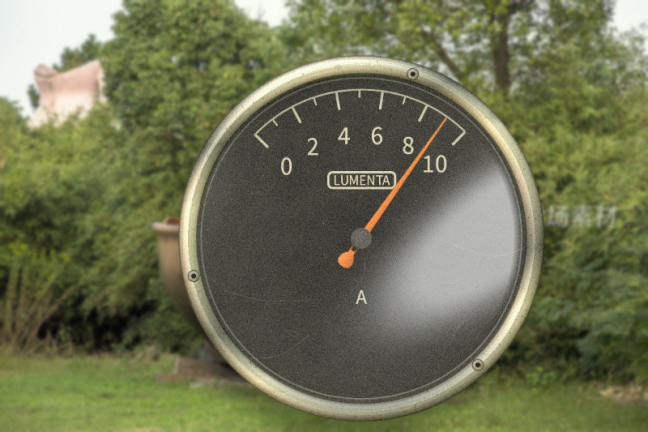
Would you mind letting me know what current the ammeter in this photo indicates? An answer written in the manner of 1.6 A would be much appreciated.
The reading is 9 A
